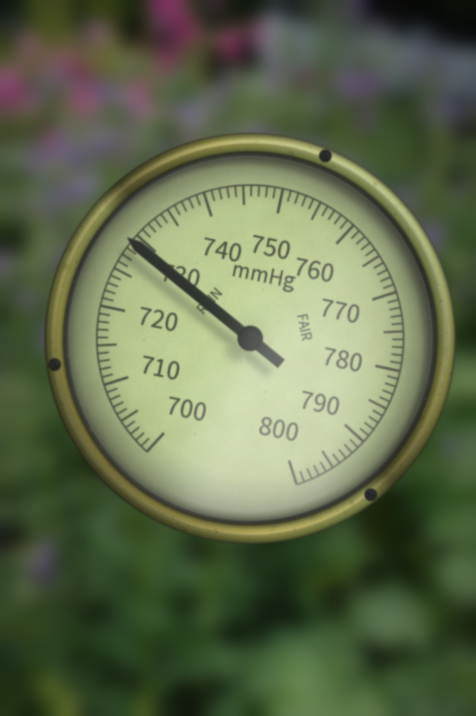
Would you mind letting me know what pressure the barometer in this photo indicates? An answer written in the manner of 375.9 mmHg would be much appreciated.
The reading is 729 mmHg
